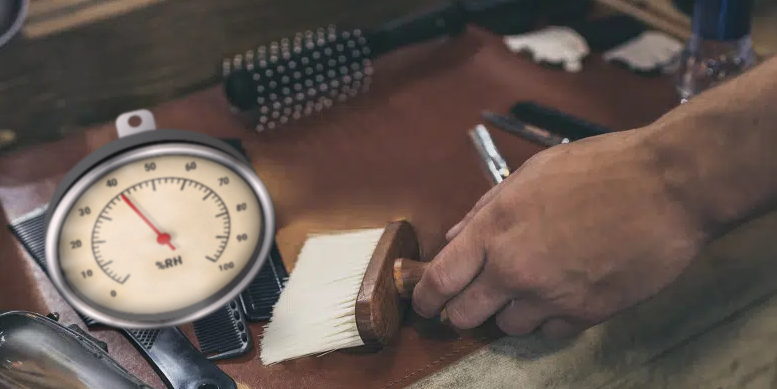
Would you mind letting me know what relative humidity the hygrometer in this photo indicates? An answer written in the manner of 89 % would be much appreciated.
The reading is 40 %
